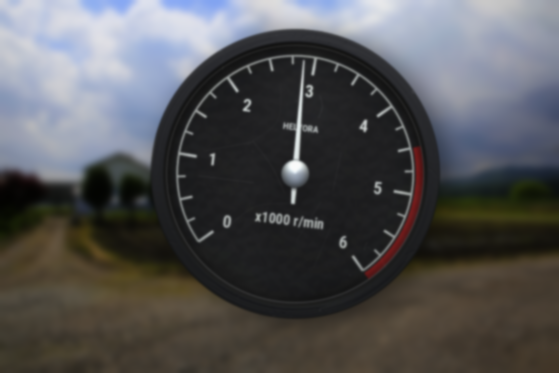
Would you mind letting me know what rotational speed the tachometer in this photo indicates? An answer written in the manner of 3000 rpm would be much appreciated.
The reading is 2875 rpm
